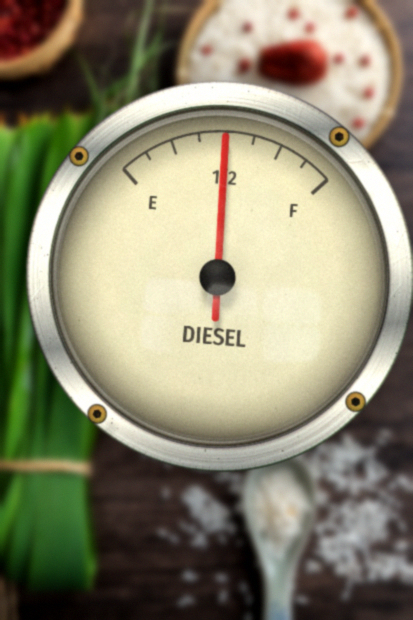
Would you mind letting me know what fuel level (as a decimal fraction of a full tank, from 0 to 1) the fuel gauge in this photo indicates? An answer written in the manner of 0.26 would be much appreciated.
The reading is 0.5
